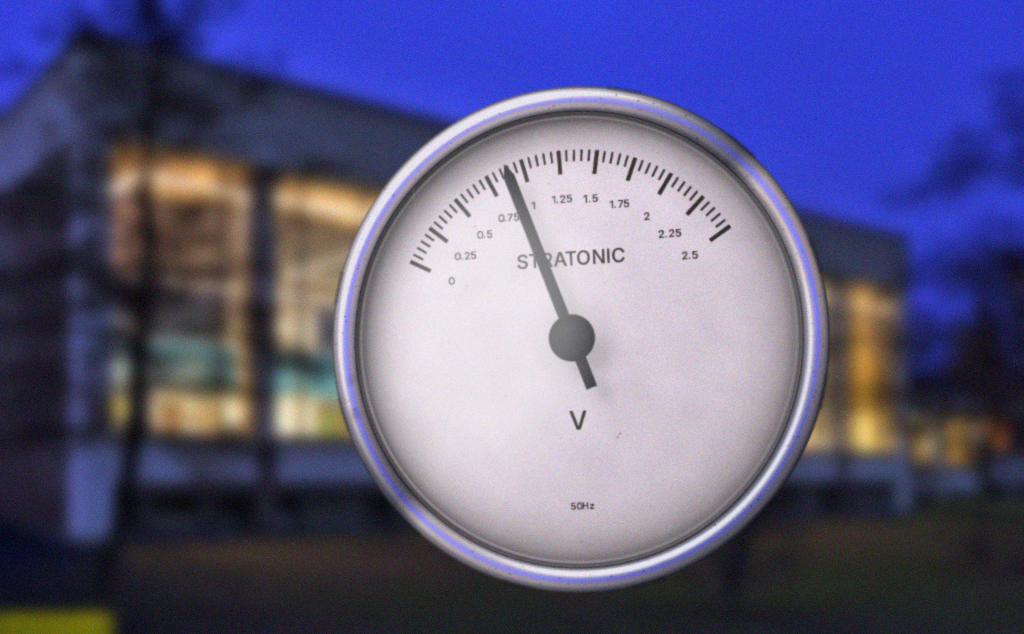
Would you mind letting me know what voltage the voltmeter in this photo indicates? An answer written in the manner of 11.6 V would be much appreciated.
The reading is 0.9 V
